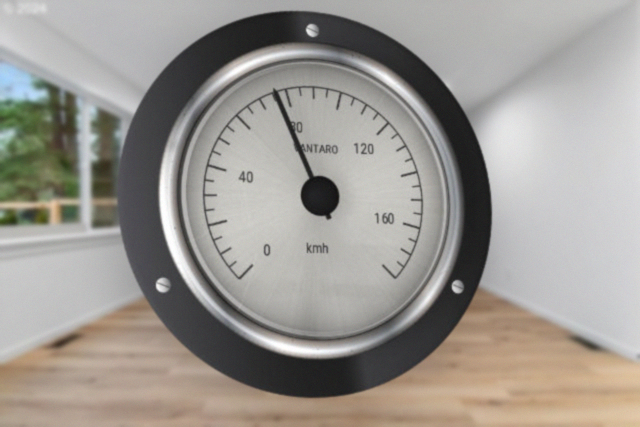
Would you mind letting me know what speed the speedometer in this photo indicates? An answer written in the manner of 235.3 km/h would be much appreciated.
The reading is 75 km/h
